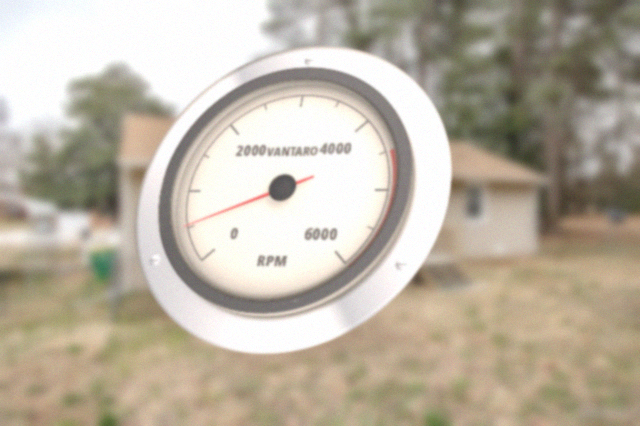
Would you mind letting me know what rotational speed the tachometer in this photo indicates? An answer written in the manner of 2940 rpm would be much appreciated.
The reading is 500 rpm
